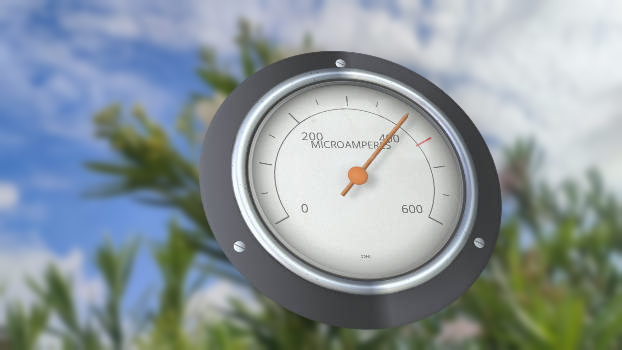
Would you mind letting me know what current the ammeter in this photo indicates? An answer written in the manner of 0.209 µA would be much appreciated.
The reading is 400 µA
